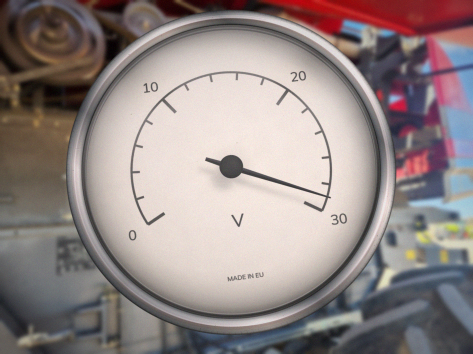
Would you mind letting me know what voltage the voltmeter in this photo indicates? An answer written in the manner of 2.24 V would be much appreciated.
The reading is 29 V
